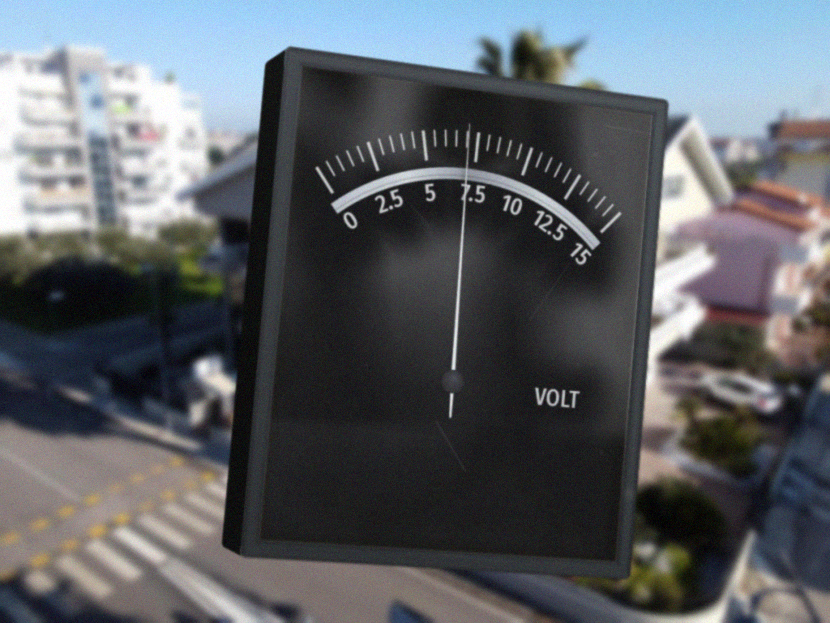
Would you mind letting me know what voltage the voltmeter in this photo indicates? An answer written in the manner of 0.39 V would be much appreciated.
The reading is 7 V
